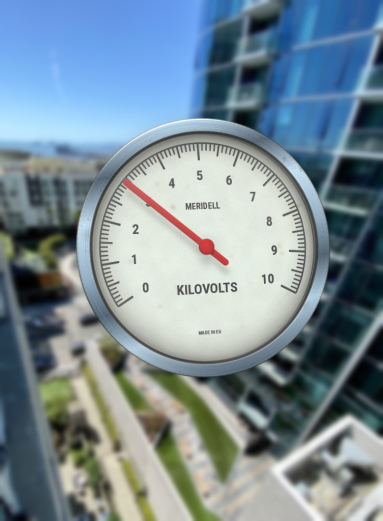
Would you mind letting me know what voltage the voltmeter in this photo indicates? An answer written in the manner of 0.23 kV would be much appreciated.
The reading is 3 kV
